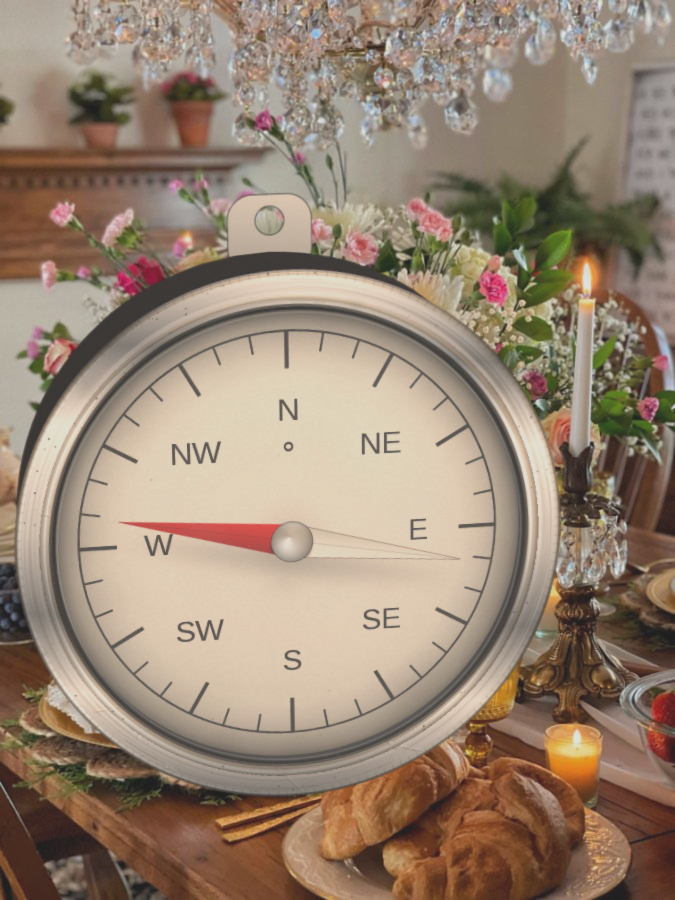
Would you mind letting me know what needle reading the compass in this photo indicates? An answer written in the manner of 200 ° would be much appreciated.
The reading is 280 °
